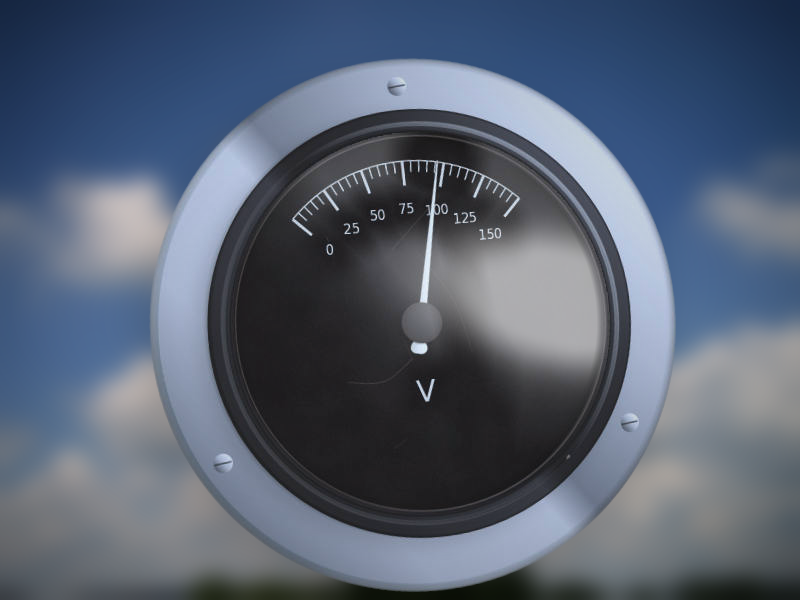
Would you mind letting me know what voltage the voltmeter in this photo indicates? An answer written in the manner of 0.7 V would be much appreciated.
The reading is 95 V
